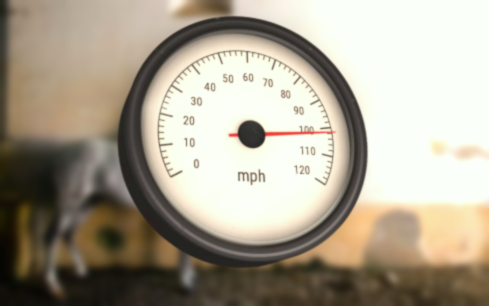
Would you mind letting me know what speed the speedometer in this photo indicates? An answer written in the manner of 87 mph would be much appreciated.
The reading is 102 mph
